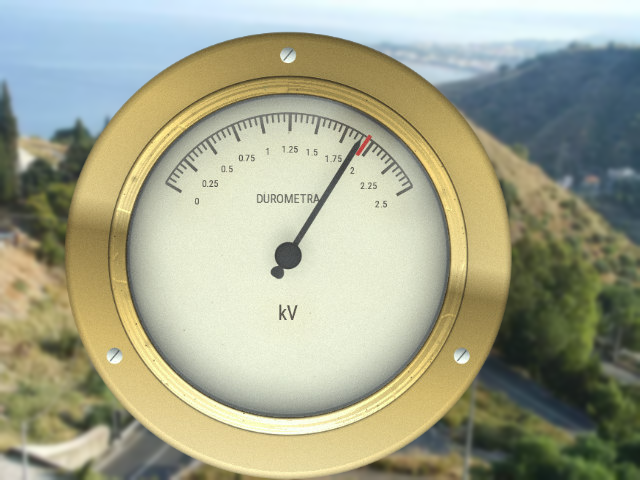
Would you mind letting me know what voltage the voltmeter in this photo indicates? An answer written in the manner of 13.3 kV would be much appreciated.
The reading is 1.9 kV
